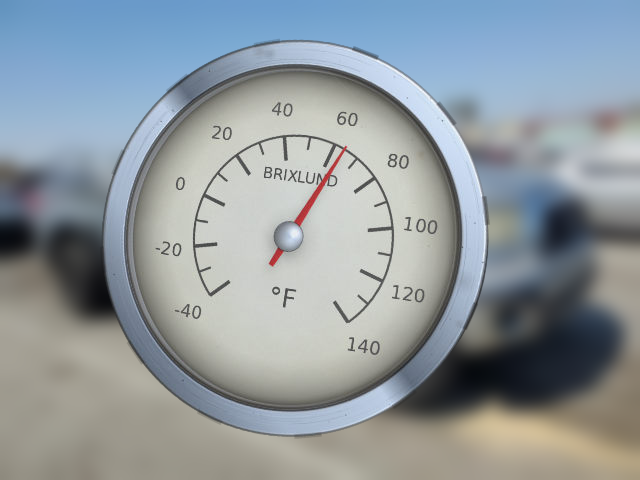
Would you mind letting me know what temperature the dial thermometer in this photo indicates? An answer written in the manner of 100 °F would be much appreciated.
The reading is 65 °F
